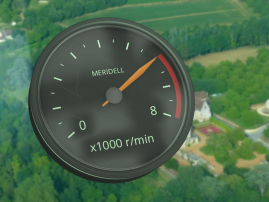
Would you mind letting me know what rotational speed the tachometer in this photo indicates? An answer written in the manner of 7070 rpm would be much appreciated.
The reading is 6000 rpm
